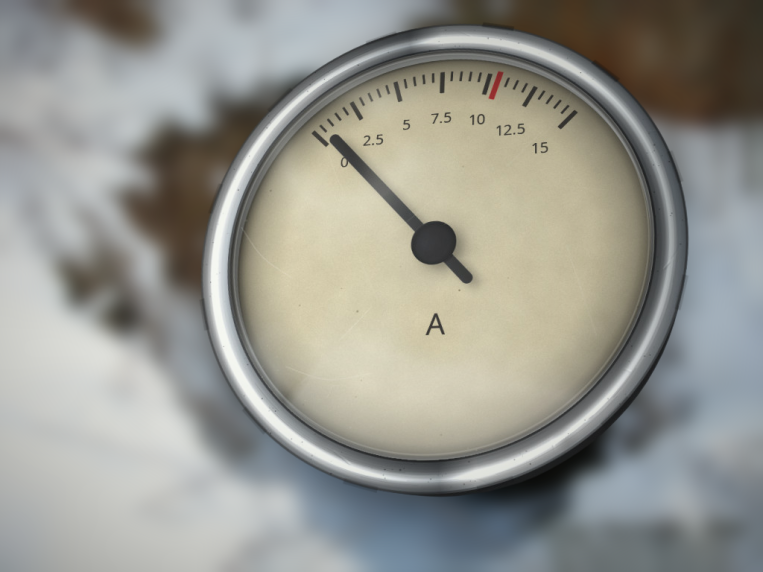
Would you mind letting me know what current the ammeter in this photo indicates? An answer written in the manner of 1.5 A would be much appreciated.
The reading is 0.5 A
